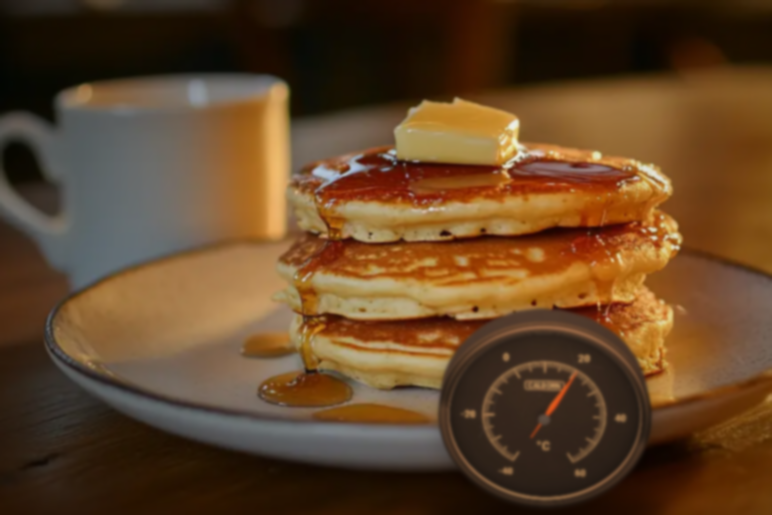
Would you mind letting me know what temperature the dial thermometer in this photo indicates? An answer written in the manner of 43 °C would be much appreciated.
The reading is 20 °C
